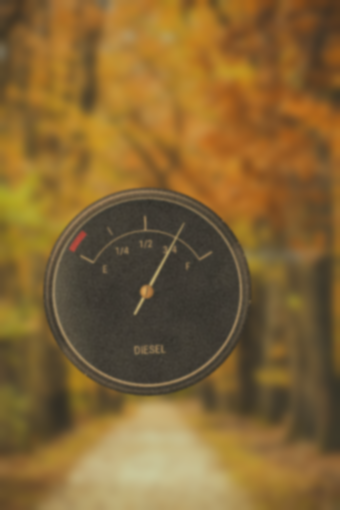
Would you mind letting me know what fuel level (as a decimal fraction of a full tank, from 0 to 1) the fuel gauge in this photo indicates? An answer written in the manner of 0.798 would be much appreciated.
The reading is 0.75
